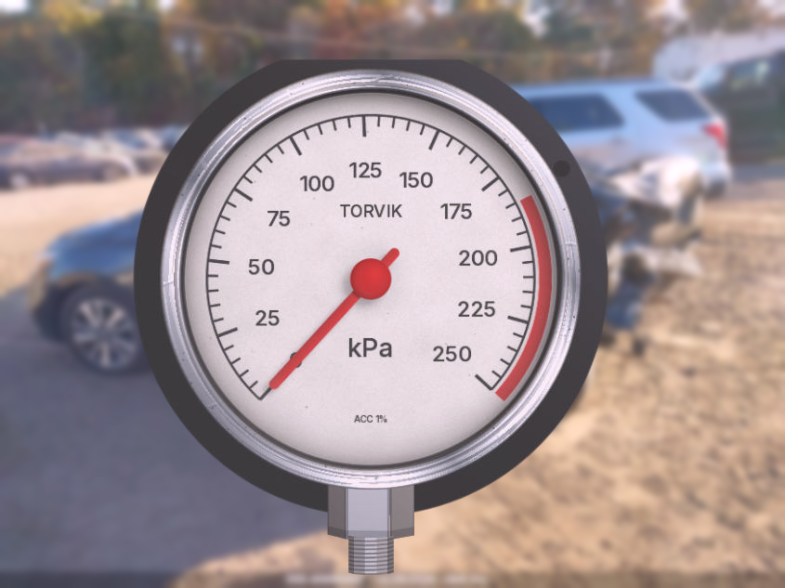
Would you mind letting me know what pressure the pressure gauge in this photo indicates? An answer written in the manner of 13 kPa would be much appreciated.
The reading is 0 kPa
